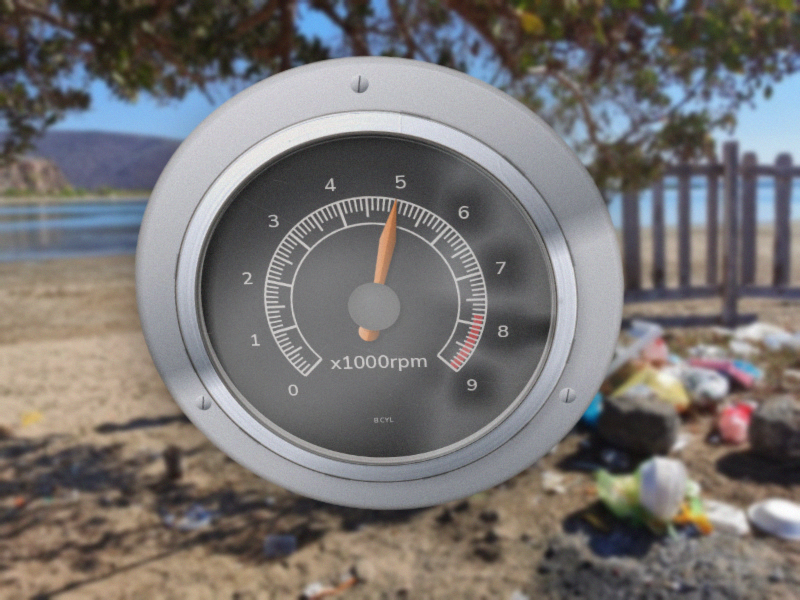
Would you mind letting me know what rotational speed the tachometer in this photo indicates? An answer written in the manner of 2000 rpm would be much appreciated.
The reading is 5000 rpm
